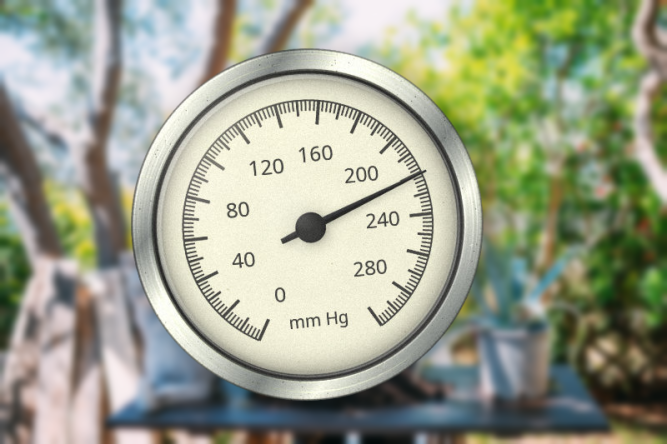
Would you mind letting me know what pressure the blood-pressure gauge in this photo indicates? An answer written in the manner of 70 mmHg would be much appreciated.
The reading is 220 mmHg
